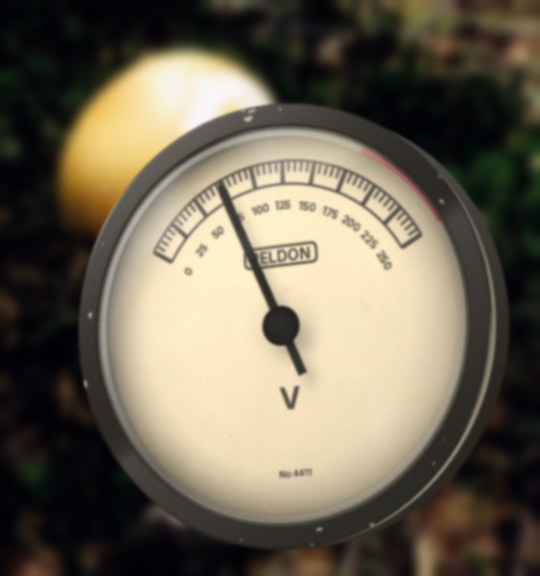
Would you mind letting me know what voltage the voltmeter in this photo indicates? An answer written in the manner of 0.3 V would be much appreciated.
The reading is 75 V
